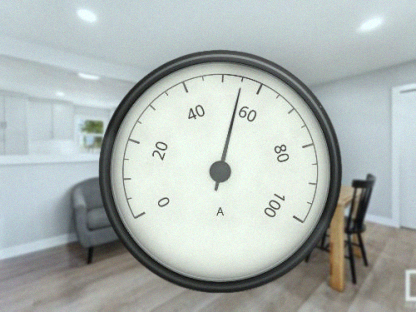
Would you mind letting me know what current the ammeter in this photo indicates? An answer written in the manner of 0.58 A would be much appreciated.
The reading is 55 A
